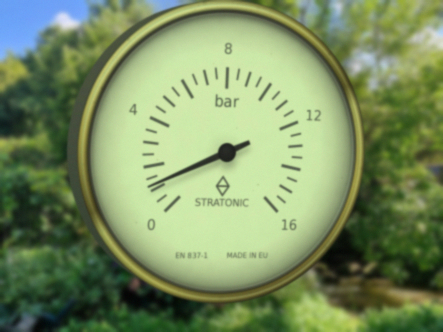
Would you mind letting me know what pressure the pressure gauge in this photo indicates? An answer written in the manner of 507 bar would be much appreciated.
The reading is 1.25 bar
